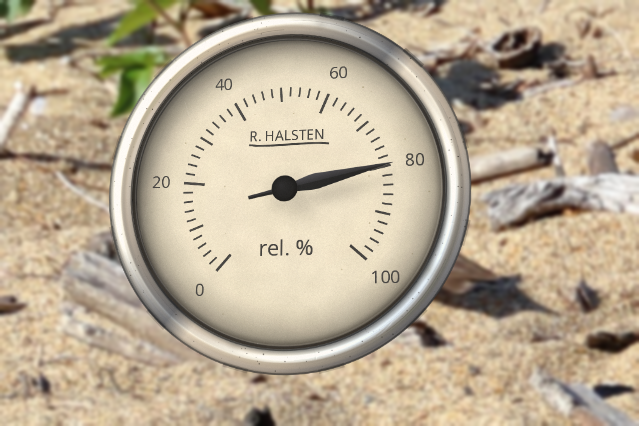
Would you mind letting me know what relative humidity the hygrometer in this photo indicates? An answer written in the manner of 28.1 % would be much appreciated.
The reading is 80 %
